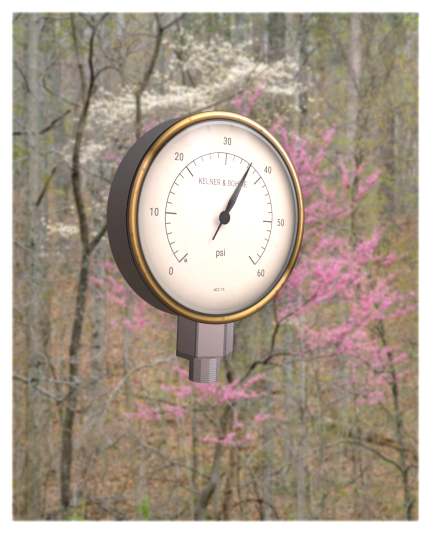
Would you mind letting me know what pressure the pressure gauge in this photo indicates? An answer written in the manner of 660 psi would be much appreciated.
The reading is 36 psi
